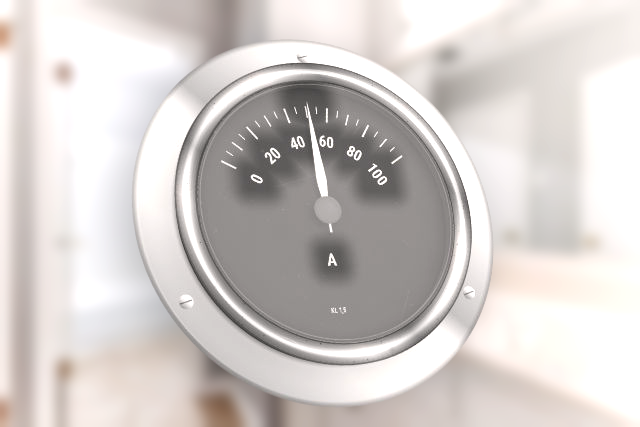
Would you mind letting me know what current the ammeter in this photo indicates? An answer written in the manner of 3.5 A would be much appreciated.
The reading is 50 A
